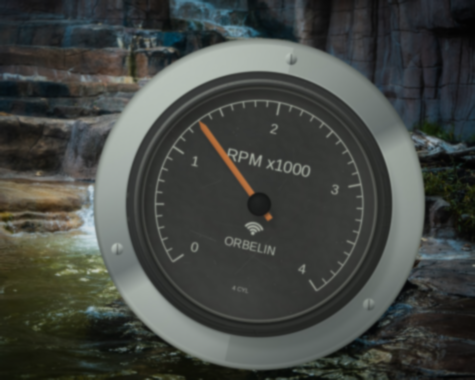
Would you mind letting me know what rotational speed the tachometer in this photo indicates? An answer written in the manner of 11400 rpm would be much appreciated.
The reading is 1300 rpm
